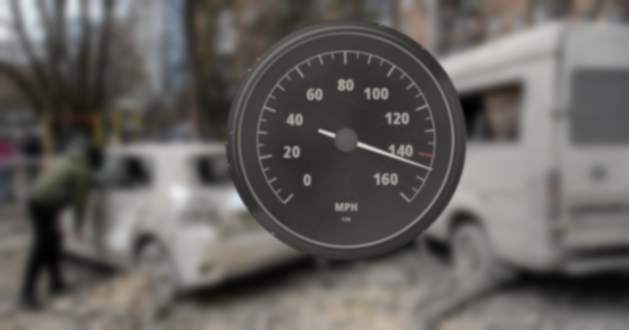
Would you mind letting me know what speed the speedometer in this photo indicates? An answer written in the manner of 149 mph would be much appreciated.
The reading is 145 mph
